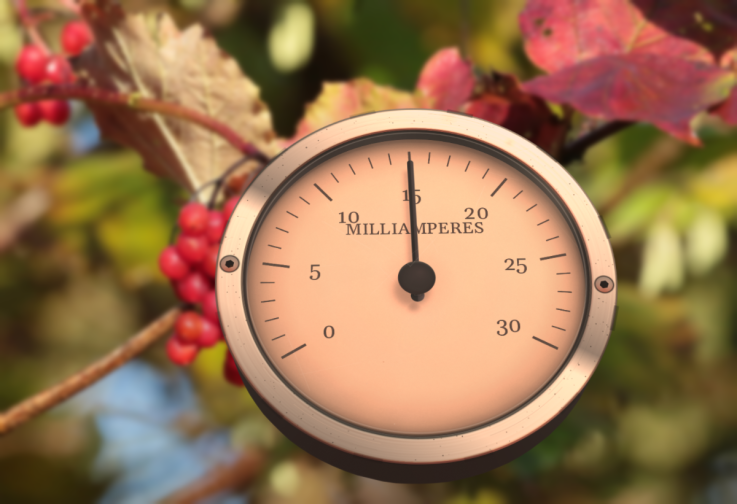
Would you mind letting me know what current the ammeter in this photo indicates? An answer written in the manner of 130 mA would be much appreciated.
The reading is 15 mA
